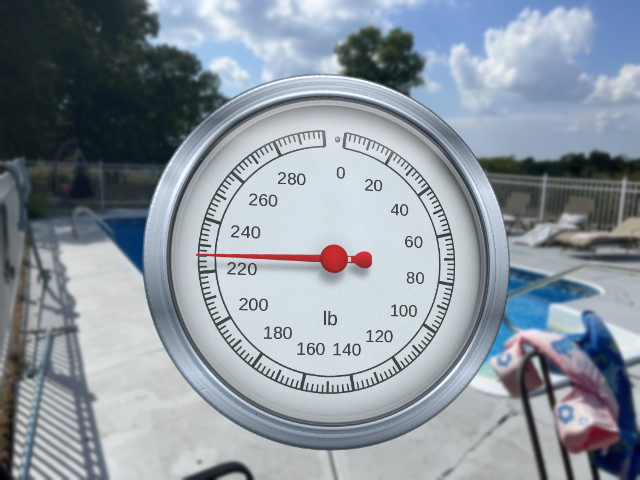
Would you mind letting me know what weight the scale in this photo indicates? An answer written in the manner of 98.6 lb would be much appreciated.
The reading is 226 lb
